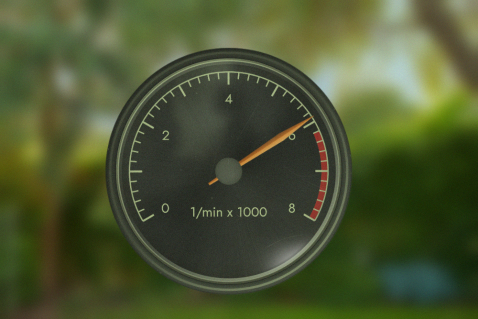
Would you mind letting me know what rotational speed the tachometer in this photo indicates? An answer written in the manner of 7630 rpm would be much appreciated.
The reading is 5900 rpm
